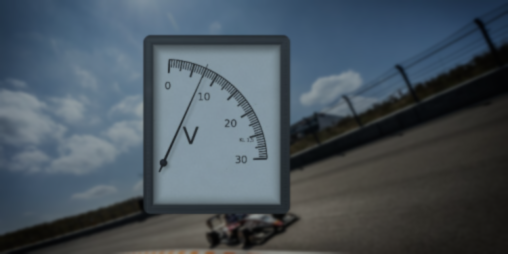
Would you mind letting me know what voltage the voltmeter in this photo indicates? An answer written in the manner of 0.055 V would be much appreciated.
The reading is 7.5 V
